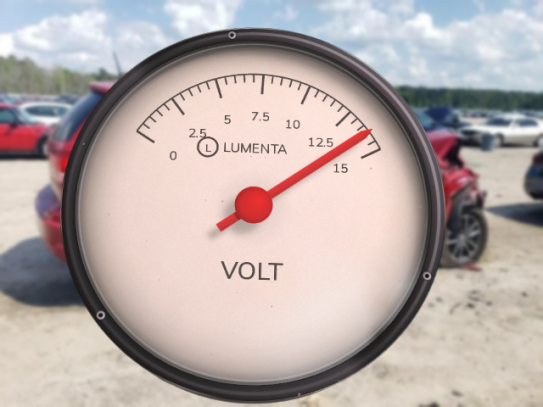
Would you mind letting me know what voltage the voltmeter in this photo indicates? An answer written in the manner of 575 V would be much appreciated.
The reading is 14 V
